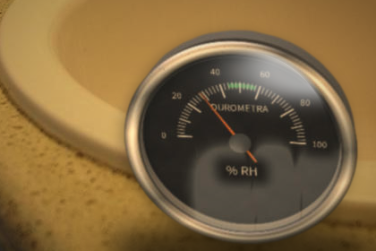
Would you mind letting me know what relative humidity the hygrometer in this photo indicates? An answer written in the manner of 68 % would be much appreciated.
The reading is 30 %
